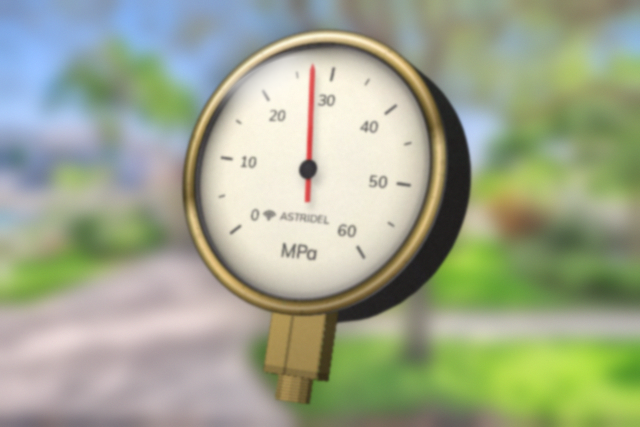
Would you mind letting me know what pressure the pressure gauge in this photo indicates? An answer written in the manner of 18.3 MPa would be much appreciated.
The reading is 27.5 MPa
